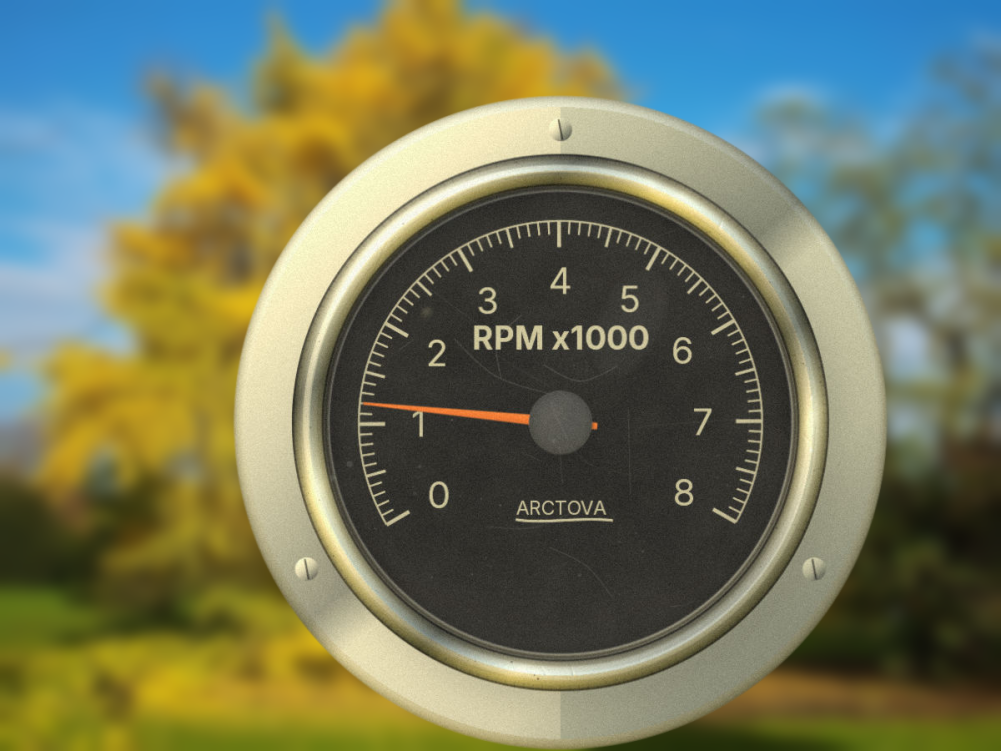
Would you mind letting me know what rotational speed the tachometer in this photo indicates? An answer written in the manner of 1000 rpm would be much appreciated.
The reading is 1200 rpm
